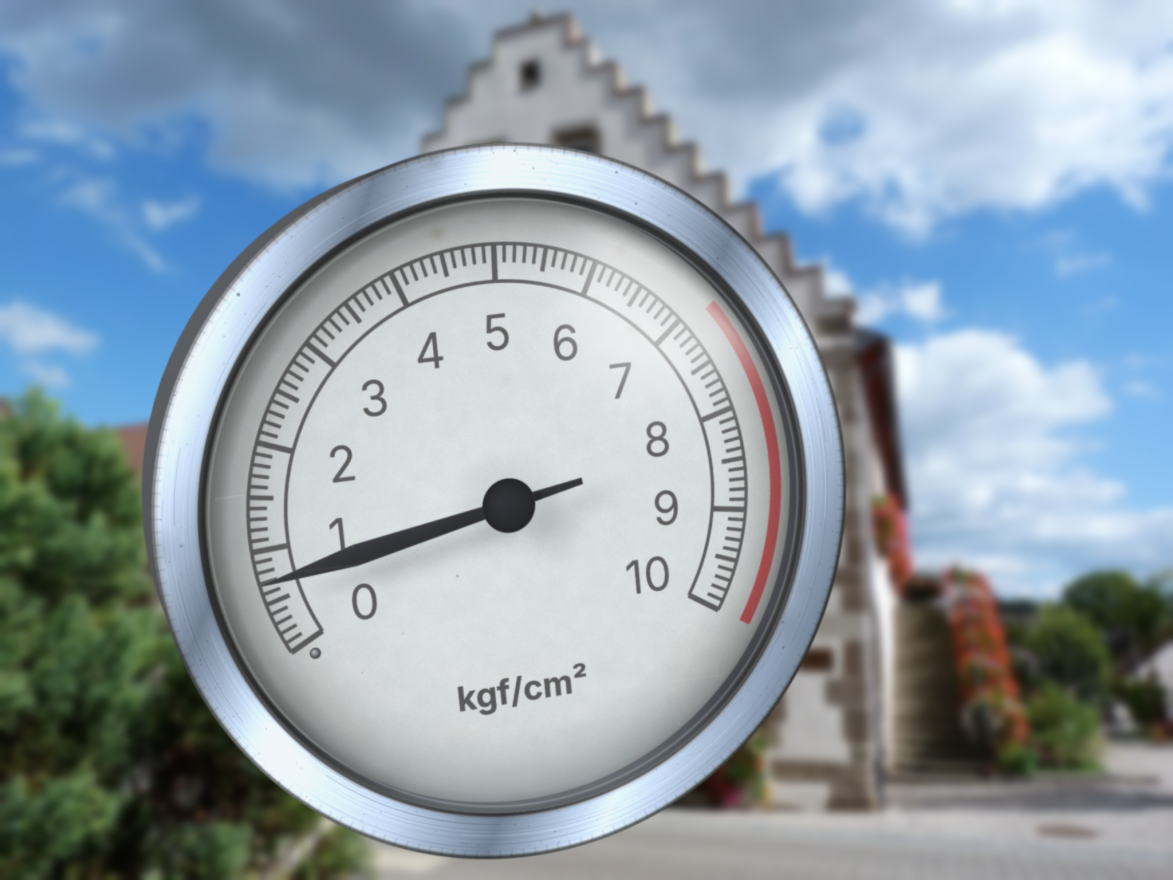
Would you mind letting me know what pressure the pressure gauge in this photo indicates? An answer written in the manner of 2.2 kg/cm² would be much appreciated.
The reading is 0.7 kg/cm²
